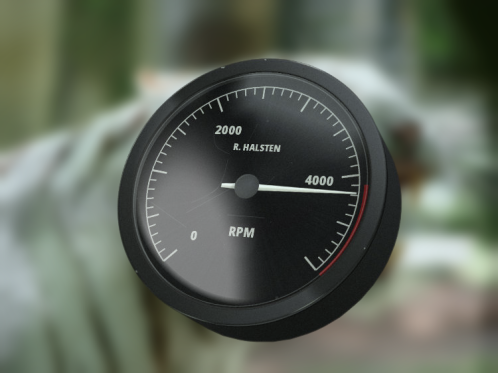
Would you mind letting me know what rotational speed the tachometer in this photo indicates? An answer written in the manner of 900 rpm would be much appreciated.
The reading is 4200 rpm
